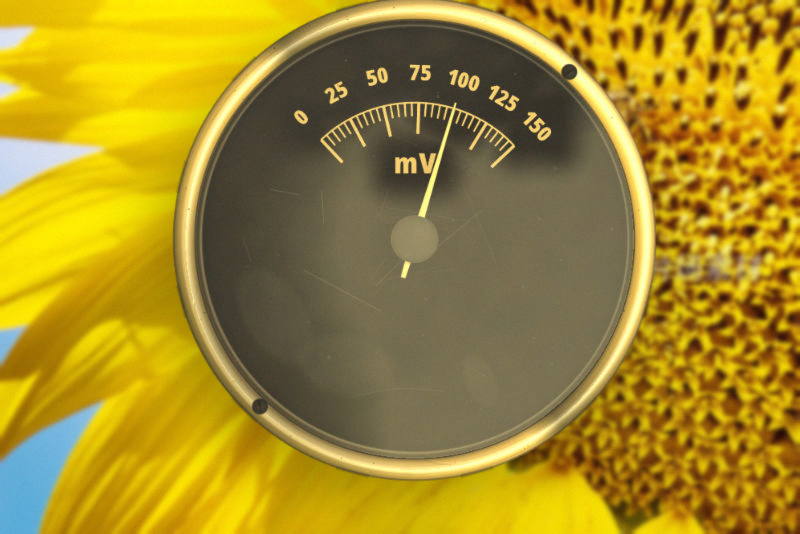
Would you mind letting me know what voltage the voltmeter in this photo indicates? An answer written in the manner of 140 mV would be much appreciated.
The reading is 100 mV
